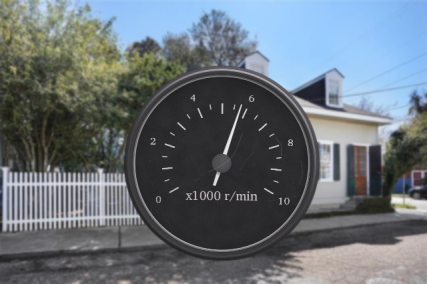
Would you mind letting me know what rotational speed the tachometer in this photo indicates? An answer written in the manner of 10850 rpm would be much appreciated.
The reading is 5750 rpm
